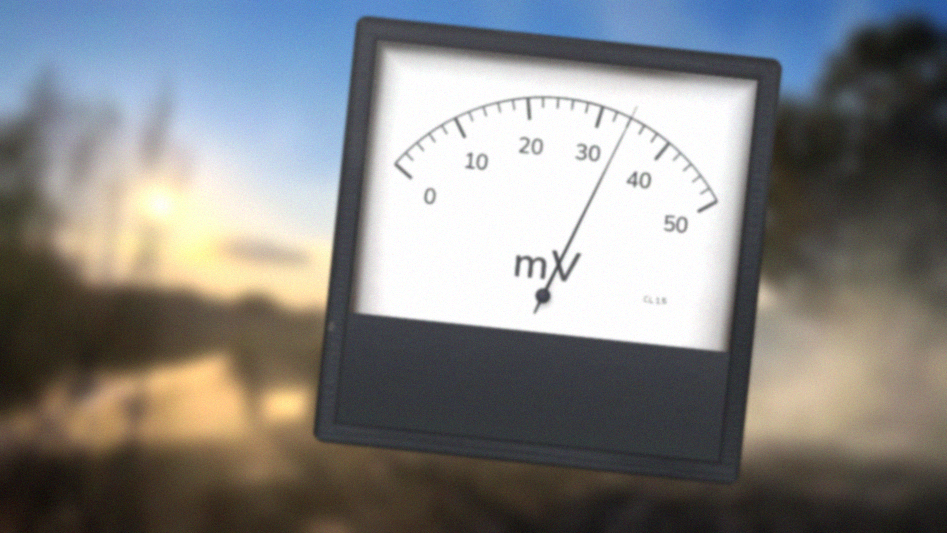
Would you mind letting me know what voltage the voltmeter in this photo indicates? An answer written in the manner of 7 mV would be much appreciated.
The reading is 34 mV
